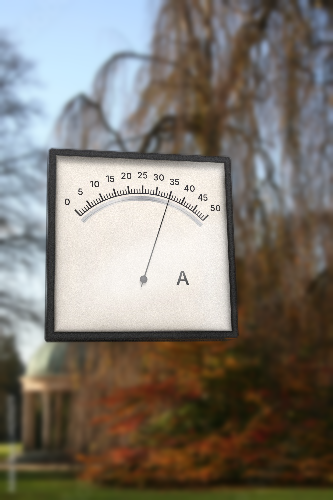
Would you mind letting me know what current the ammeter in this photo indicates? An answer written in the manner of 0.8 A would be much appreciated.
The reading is 35 A
